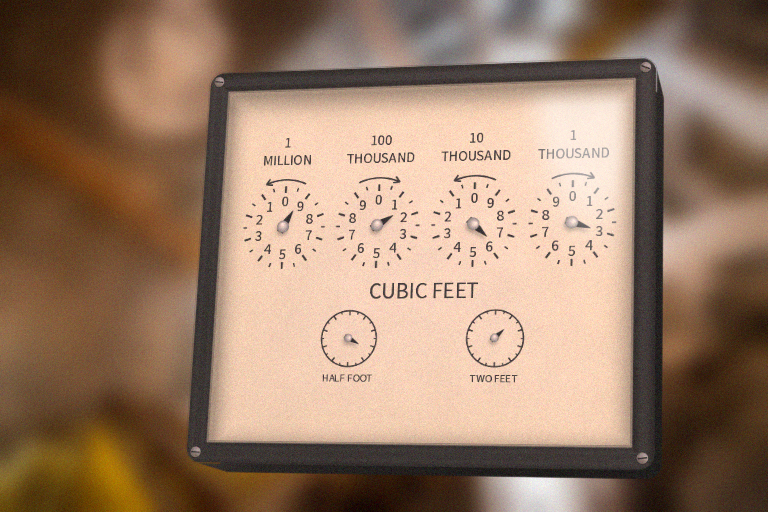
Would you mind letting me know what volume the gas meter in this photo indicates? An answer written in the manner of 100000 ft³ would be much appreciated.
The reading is 916300 ft³
